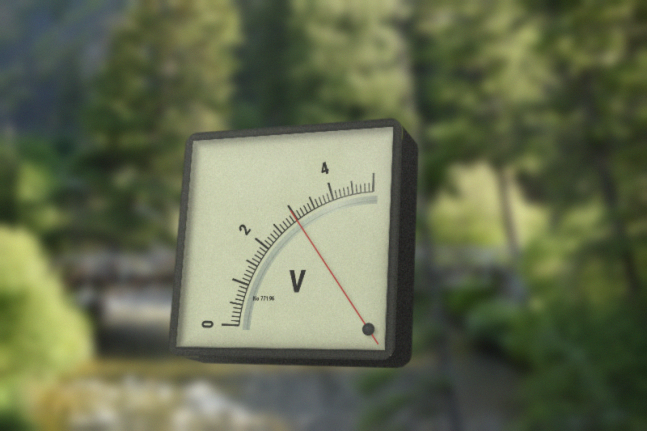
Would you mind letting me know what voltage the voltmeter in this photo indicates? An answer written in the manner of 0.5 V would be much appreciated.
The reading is 3 V
